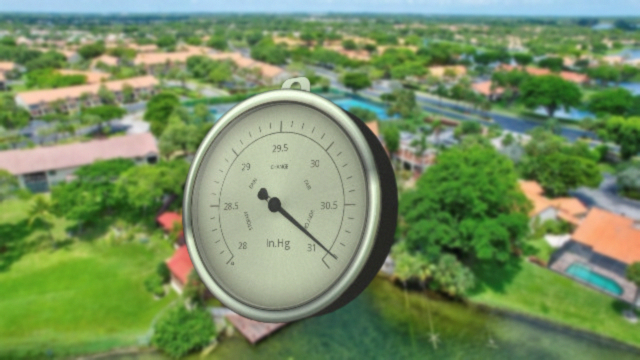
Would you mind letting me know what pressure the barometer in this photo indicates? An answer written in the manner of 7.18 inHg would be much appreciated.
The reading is 30.9 inHg
